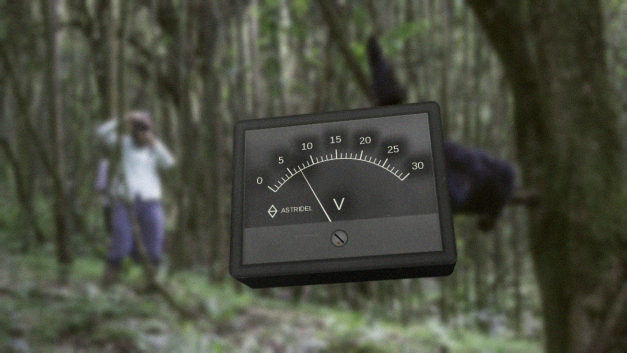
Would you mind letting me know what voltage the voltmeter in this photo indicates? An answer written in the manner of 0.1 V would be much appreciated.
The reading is 7 V
